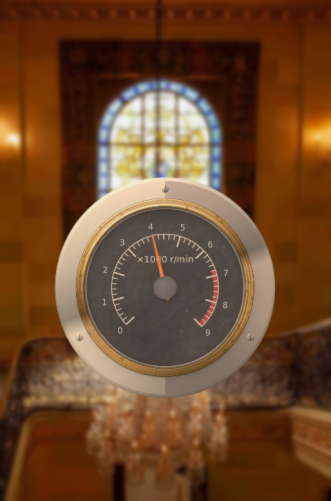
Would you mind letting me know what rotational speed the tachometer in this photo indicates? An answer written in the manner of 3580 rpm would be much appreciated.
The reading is 4000 rpm
